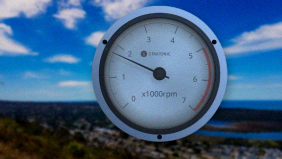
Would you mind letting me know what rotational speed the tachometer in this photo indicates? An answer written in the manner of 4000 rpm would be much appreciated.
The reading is 1750 rpm
